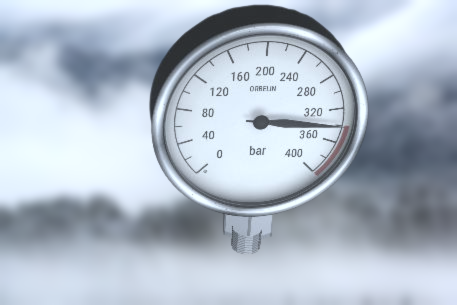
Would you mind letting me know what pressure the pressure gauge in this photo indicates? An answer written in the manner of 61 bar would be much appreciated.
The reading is 340 bar
